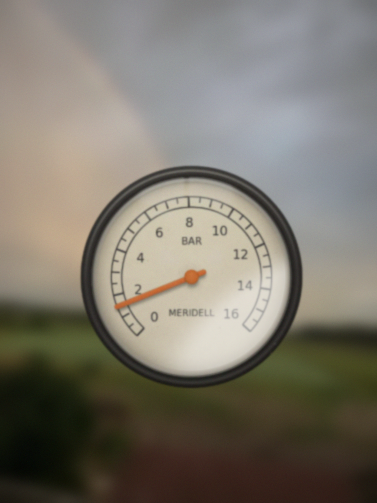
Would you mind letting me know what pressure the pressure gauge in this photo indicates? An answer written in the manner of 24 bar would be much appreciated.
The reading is 1.5 bar
